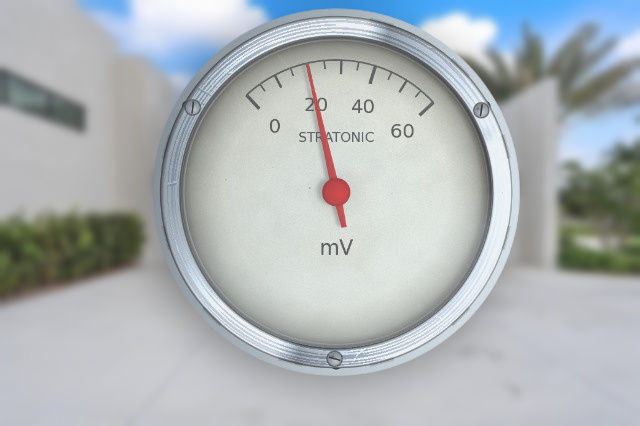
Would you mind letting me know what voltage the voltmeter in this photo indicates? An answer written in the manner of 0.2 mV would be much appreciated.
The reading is 20 mV
